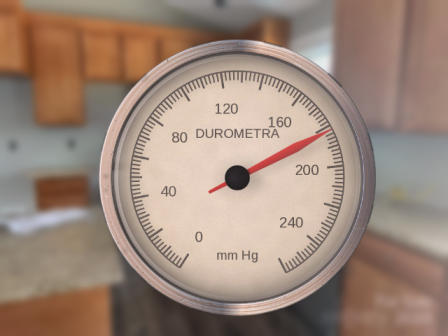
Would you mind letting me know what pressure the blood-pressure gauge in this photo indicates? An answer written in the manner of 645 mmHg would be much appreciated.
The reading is 182 mmHg
